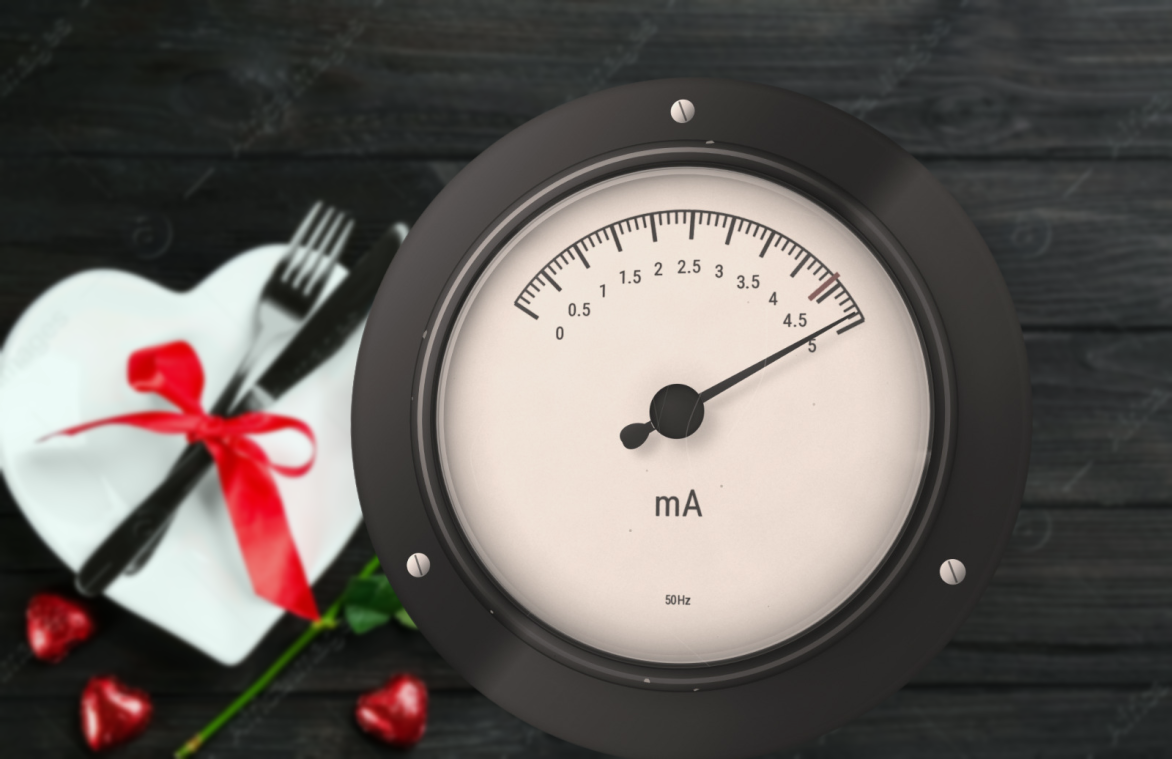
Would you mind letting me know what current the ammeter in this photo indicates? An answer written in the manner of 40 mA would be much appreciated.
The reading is 4.9 mA
